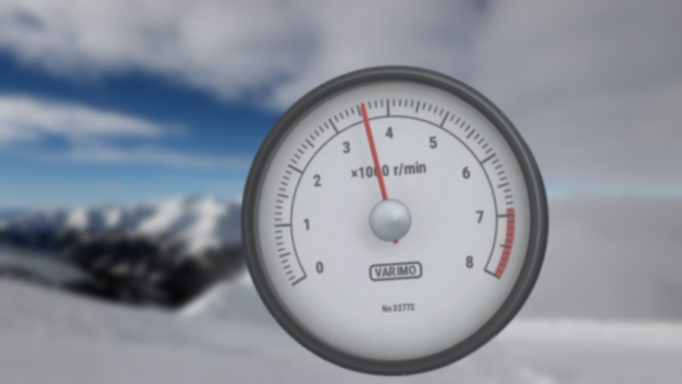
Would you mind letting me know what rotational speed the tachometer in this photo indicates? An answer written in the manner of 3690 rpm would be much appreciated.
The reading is 3600 rpm
